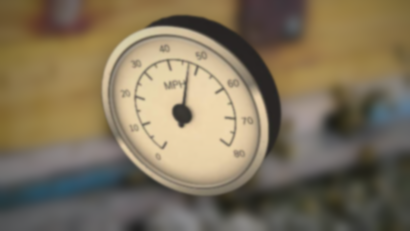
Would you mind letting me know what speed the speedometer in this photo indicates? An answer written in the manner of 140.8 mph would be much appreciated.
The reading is 47.5 mph
